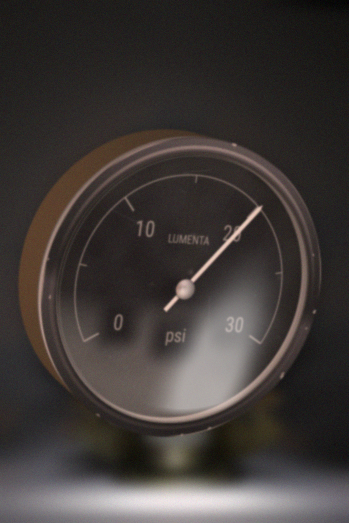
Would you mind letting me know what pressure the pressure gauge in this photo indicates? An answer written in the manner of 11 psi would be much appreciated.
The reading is 20 psi
